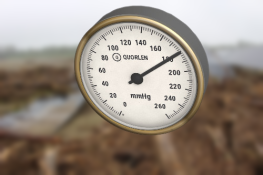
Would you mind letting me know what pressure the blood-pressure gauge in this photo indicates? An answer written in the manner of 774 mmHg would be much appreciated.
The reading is 180 mmHg
